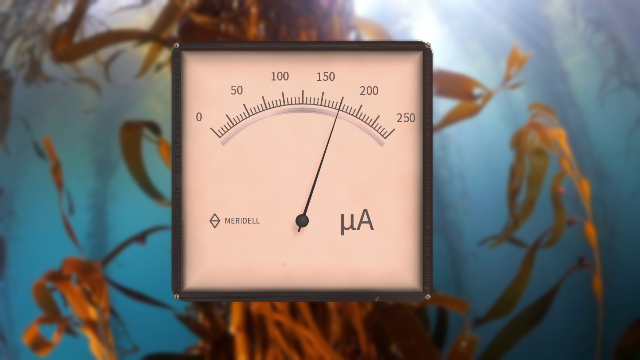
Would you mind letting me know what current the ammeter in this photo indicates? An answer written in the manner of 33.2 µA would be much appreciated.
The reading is 175 µA
